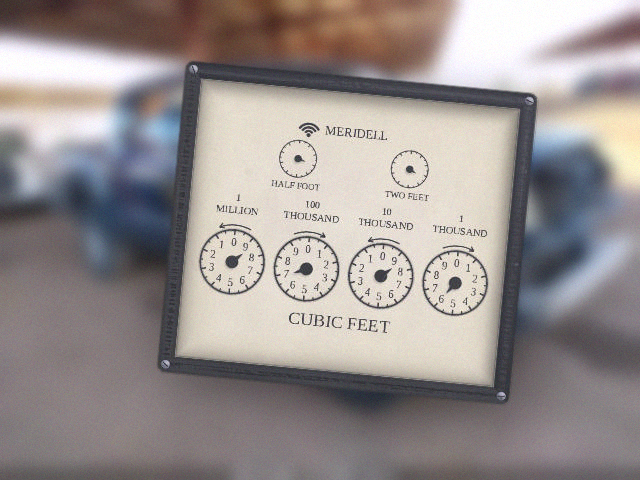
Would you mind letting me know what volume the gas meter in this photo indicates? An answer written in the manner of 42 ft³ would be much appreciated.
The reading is 868600 ft³
